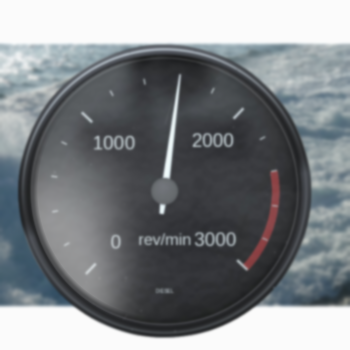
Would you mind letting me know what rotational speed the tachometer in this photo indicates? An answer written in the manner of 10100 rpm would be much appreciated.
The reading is 1600 rpm
